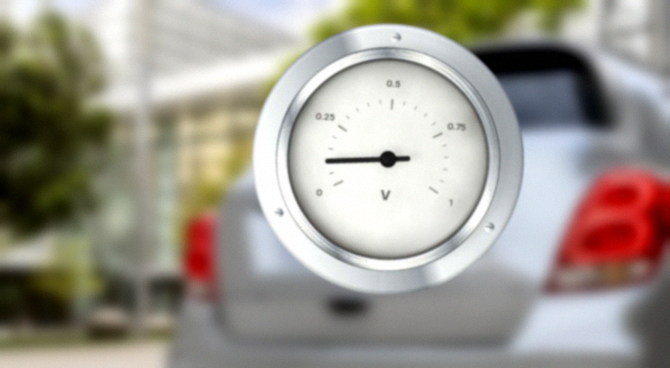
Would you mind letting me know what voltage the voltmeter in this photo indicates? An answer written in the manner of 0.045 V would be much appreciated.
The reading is 0.1 V
